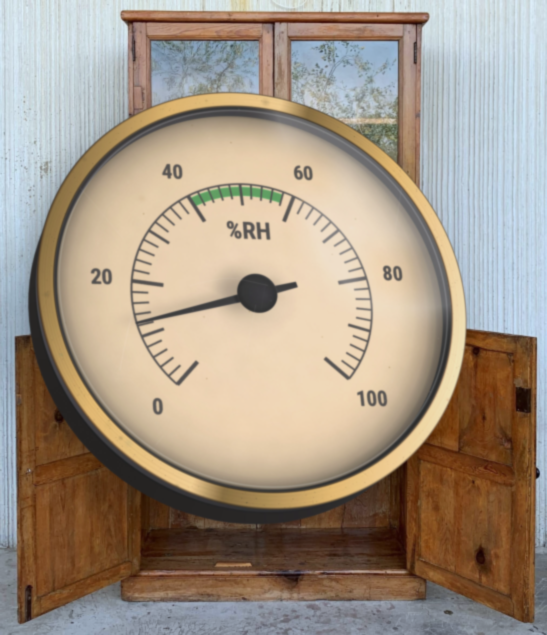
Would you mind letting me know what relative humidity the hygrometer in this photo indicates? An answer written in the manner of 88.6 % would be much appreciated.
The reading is 12 %
